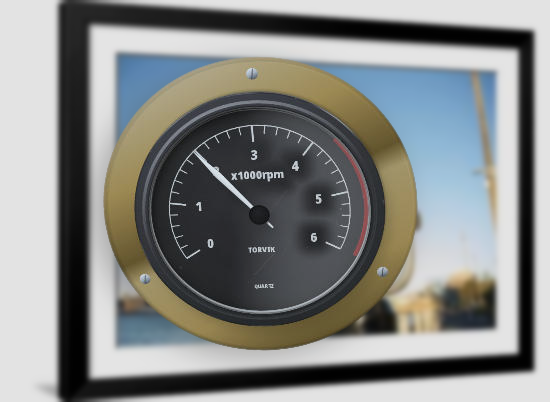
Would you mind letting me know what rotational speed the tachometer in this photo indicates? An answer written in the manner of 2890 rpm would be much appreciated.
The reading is 2000 rpm
